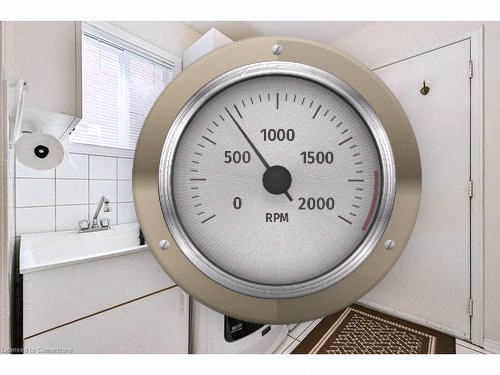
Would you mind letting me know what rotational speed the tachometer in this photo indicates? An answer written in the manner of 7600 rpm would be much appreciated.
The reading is 700 rpm
